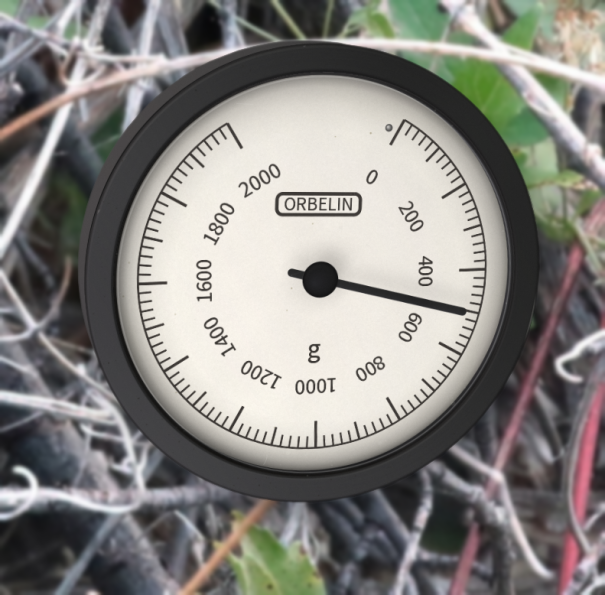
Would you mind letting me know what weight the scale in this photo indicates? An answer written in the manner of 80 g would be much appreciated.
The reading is 500 g
